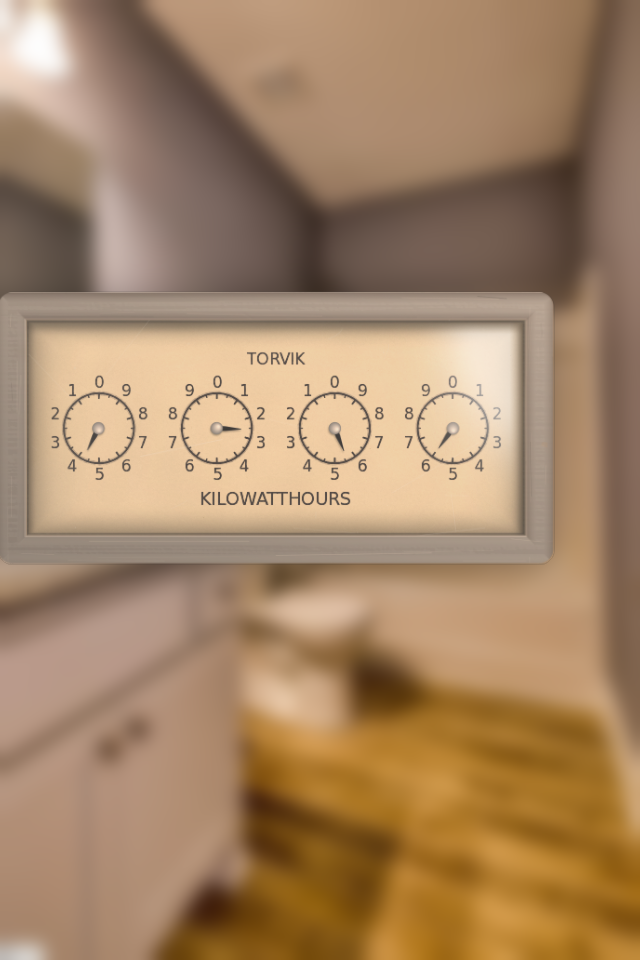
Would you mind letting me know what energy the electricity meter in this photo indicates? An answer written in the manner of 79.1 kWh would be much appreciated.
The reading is 4256 kWh
